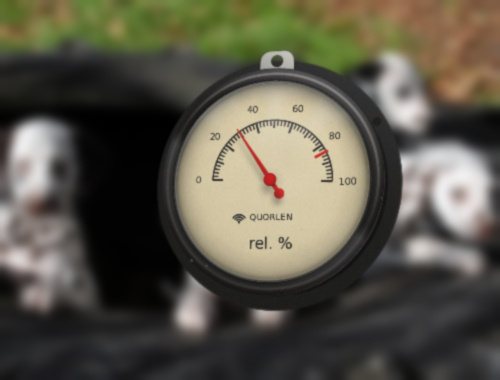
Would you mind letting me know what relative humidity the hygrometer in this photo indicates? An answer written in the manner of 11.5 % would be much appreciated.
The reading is 30 %
